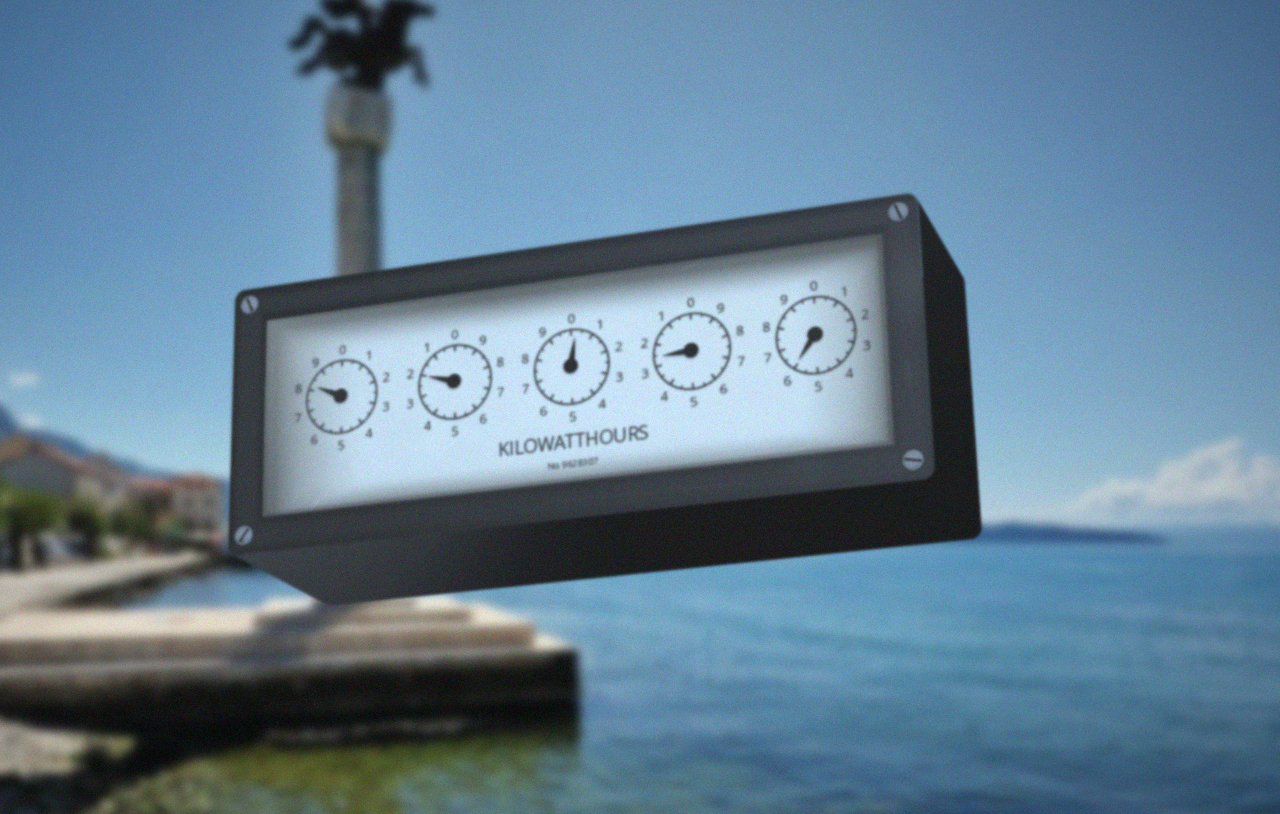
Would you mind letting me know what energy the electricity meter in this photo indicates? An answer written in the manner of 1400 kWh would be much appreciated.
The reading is 82026 kWh
